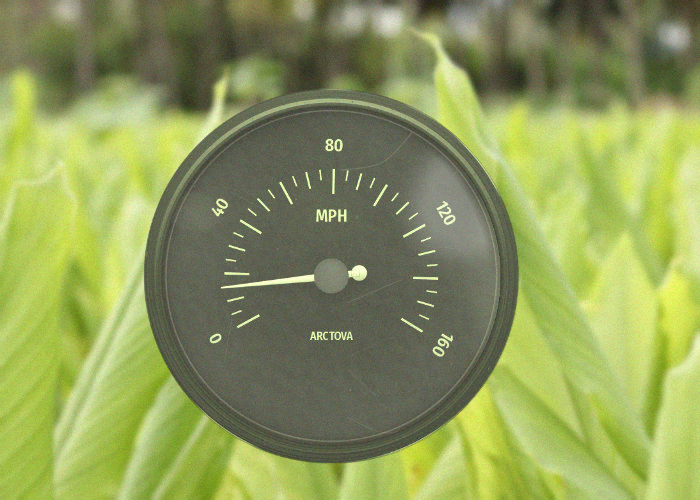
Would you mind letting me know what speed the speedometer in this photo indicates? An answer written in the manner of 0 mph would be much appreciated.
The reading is 15 mph
